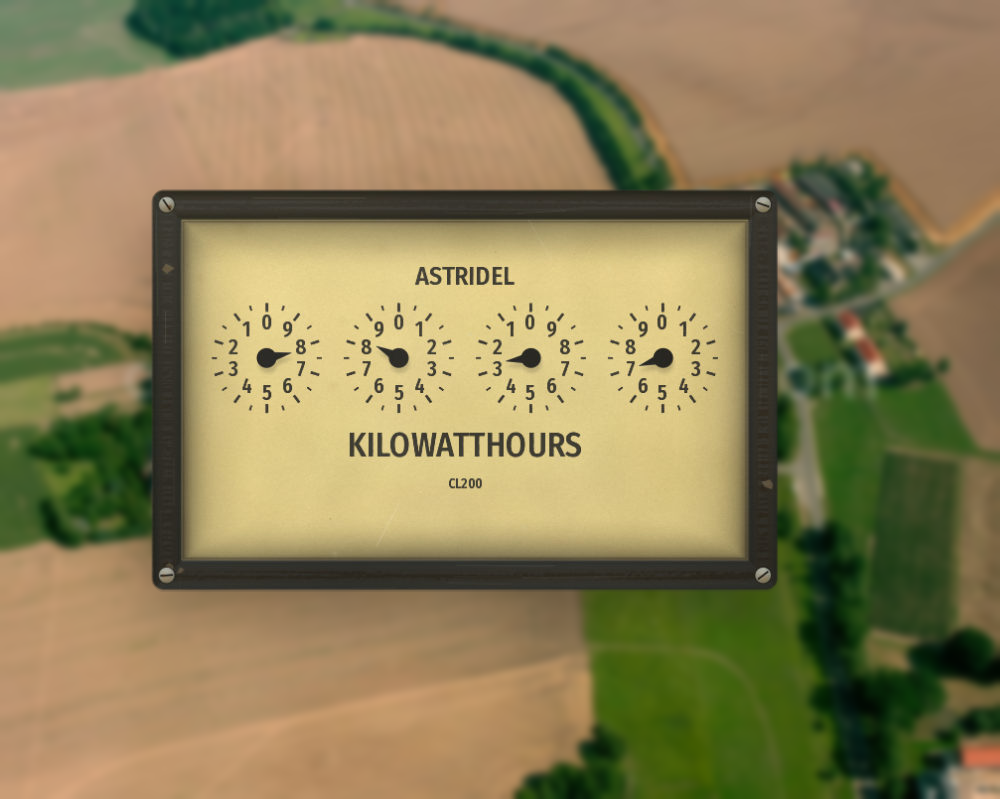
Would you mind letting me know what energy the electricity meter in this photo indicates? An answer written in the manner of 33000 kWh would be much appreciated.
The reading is 7827 kWh
